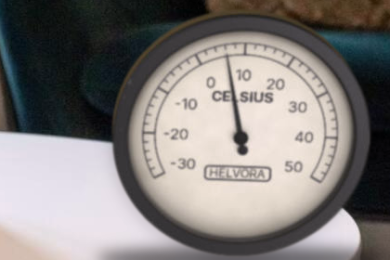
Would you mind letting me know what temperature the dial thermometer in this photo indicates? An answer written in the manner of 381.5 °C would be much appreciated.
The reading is 6 °C
